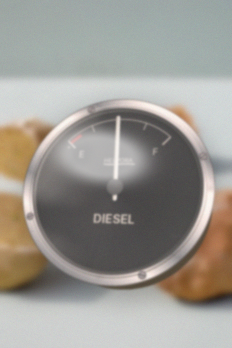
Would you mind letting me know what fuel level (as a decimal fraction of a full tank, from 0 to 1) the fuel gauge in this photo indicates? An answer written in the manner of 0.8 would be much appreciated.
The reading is 0.5
